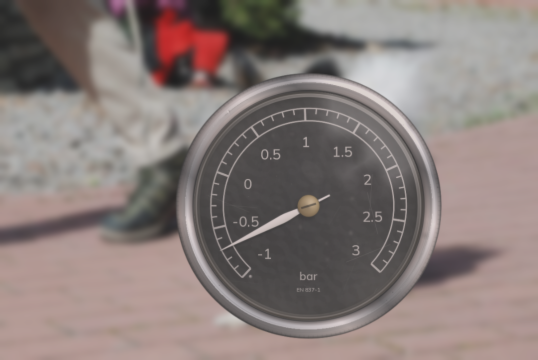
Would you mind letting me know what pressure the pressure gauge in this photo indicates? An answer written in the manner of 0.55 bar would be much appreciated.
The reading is -0.7 bar
